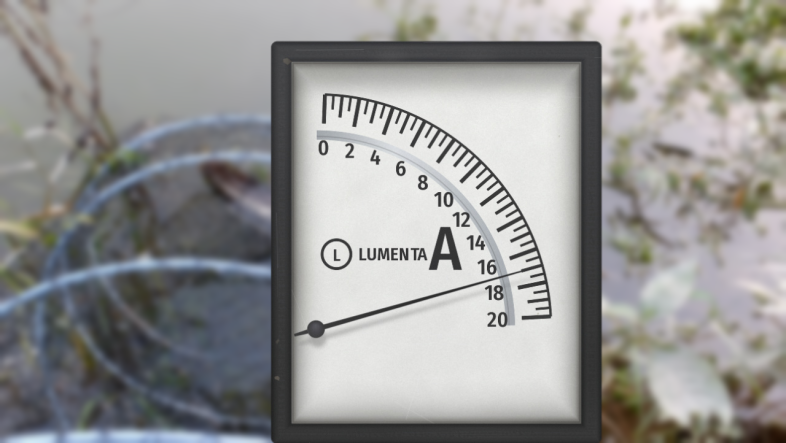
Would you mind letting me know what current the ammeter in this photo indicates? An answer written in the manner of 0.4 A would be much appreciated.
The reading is 17 A
